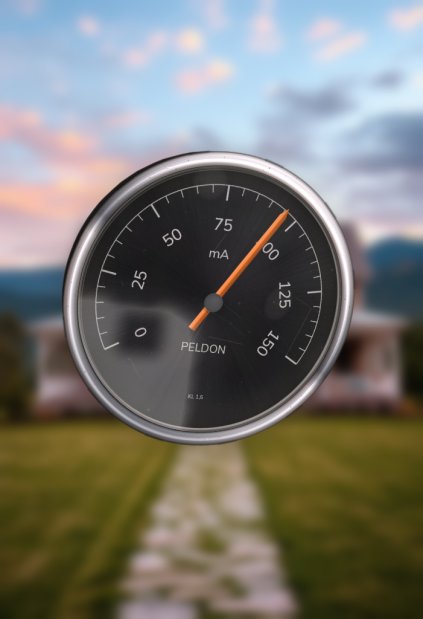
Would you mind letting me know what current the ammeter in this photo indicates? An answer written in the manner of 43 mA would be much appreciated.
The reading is 95 mA
